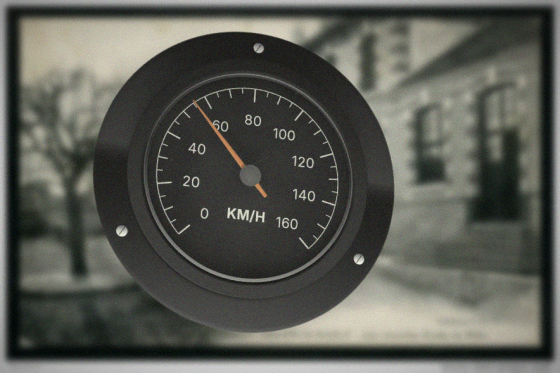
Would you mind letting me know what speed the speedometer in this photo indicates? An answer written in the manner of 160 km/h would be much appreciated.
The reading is 55 km/h
